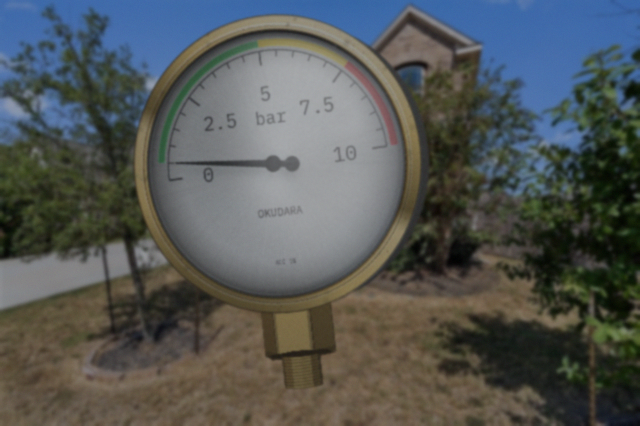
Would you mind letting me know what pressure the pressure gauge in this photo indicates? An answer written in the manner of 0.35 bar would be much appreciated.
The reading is 0.5 bar
